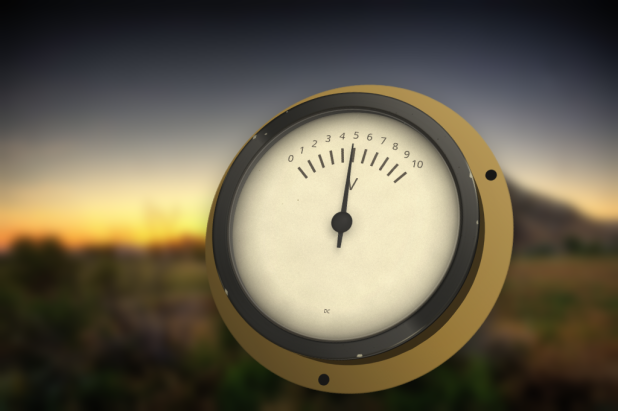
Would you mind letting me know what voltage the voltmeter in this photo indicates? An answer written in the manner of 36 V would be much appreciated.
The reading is 5 V
